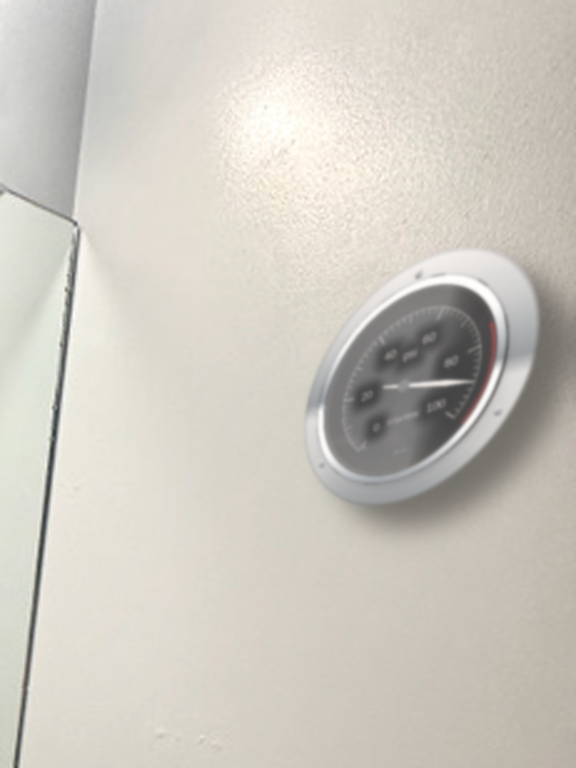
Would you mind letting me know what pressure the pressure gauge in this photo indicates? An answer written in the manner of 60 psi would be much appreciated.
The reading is 90 psi
